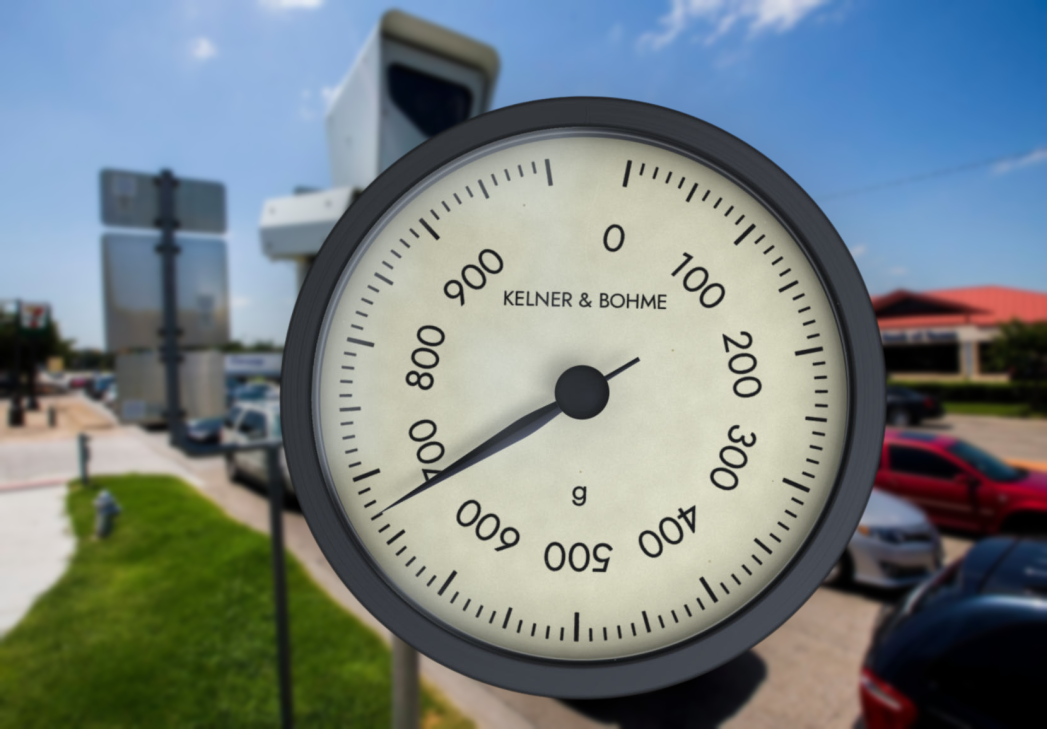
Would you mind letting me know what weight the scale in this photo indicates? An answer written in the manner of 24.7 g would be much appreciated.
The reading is 670 g
